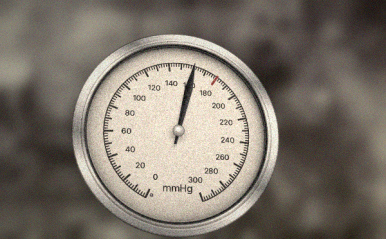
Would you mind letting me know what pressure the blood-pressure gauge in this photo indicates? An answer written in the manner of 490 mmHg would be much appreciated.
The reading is 160 mmHg
